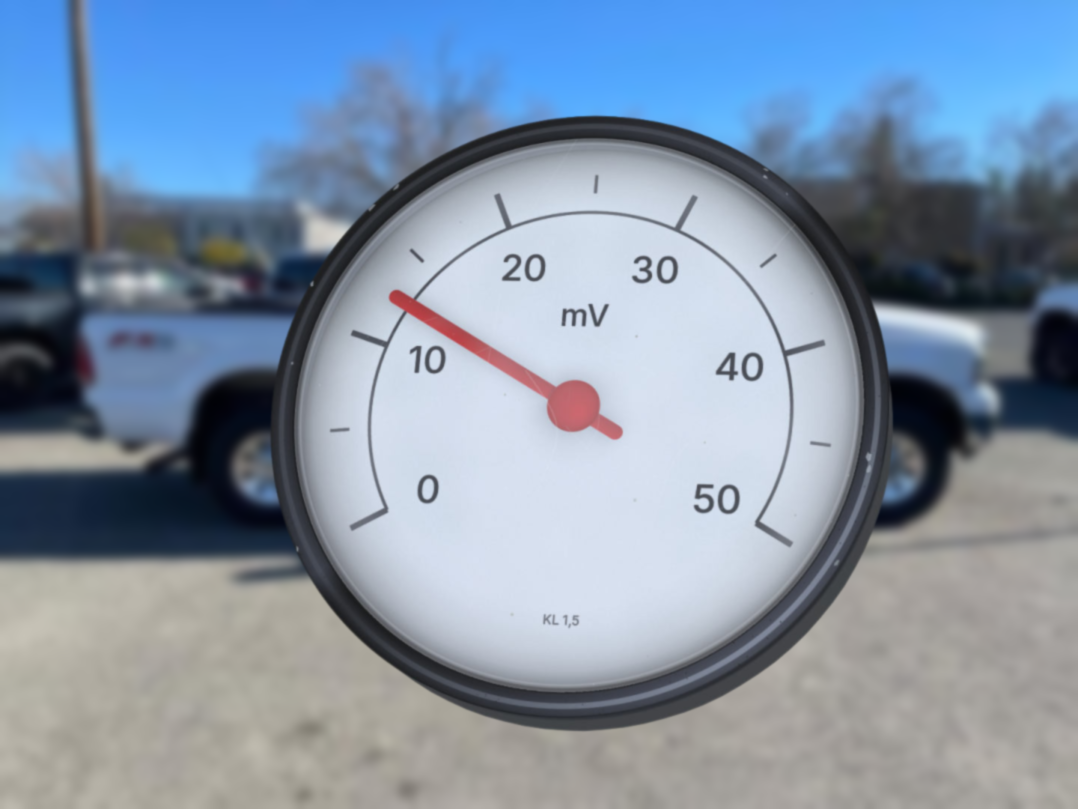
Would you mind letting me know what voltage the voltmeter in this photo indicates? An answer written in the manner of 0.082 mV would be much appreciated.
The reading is 12.5 mV
